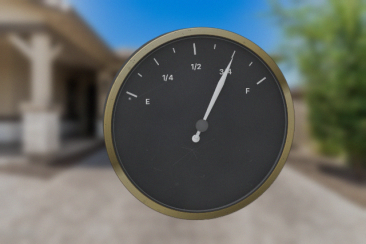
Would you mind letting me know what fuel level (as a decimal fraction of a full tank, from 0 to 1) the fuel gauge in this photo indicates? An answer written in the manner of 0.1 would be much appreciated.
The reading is 0.75
